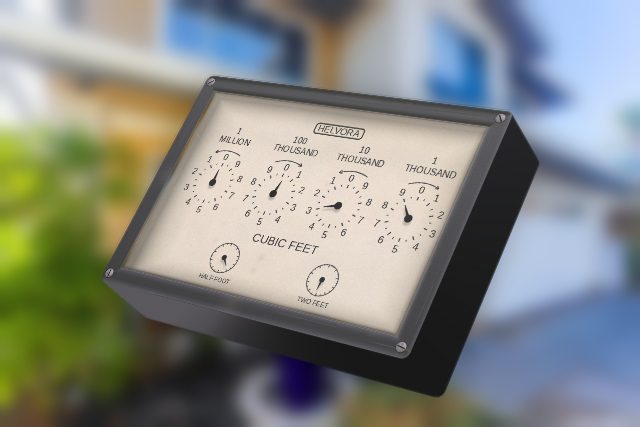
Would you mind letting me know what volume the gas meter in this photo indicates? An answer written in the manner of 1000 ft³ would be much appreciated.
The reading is 2900 ft³
